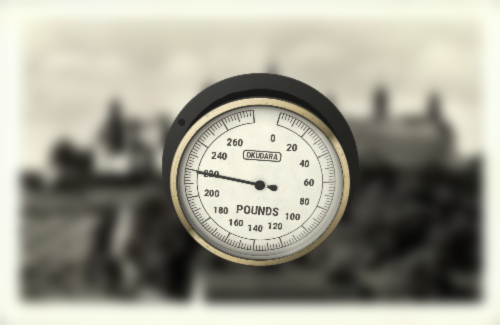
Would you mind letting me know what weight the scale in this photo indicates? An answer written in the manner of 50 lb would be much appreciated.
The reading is 220 lb
